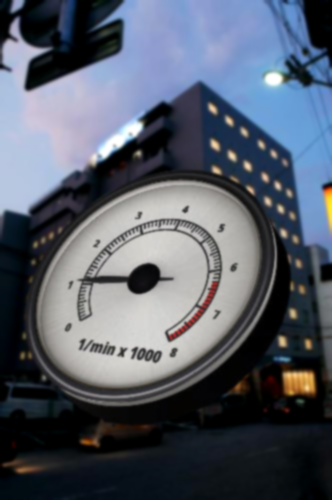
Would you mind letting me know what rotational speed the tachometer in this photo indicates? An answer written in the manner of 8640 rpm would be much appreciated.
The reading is 1000 rpm
